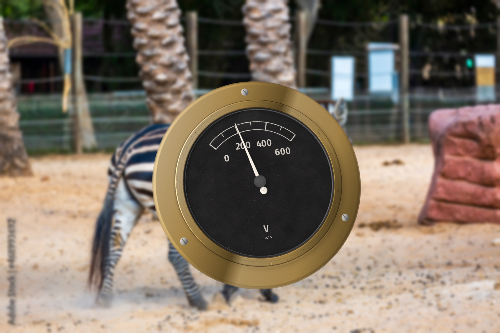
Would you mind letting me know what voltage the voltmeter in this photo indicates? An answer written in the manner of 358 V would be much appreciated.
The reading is 200 V
